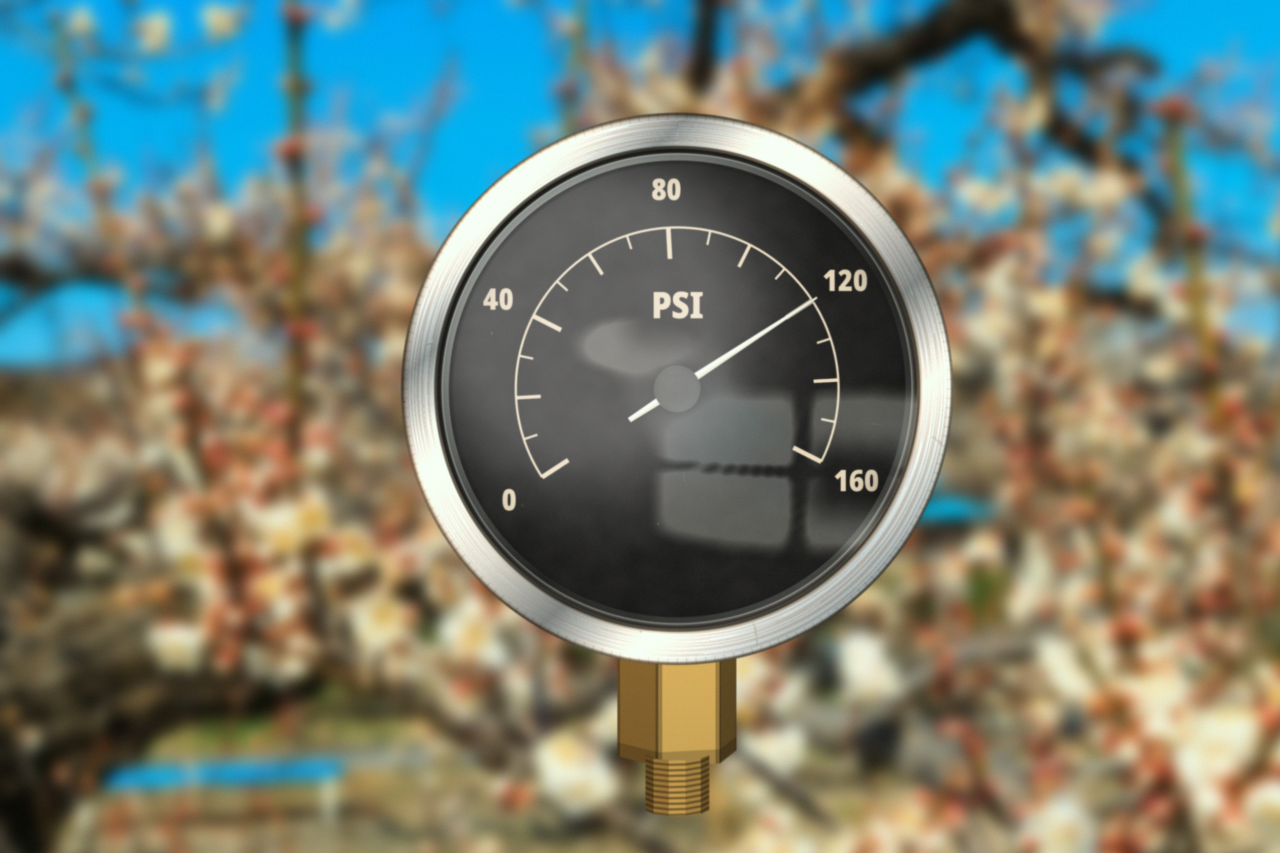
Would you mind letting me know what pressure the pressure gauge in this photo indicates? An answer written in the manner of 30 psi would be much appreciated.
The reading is 120 psi
